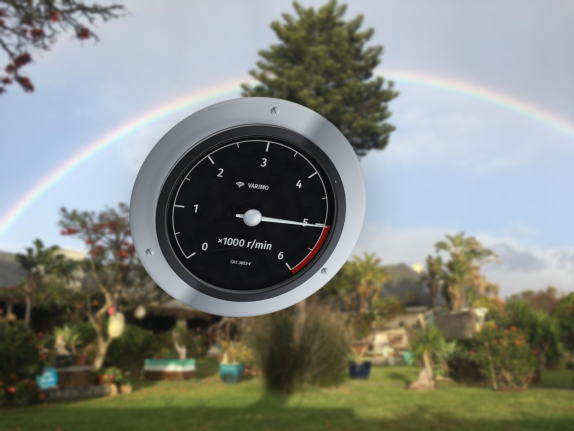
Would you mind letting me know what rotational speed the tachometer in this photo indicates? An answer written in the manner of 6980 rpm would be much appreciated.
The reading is 5000 rpm
